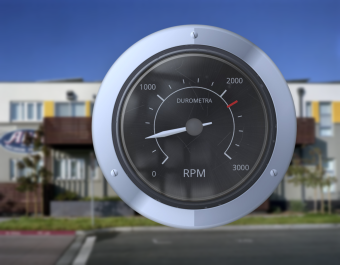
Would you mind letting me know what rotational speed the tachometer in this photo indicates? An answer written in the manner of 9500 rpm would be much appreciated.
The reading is 400 rpm
